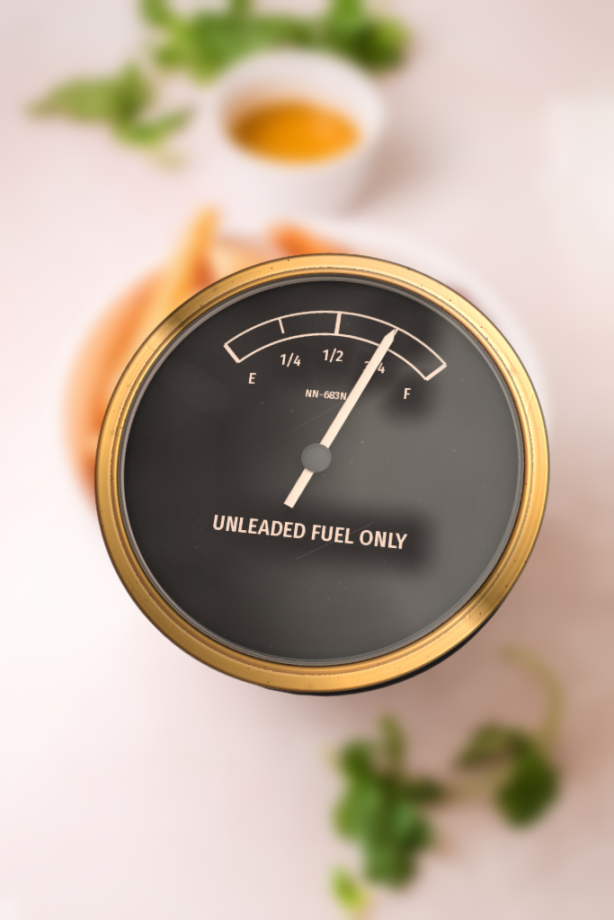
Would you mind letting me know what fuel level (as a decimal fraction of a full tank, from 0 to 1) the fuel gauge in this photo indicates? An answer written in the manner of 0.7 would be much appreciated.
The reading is 0.75
